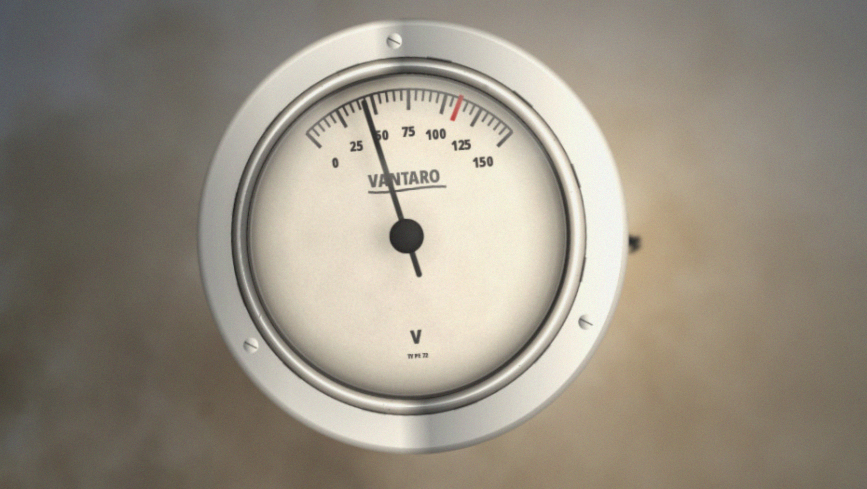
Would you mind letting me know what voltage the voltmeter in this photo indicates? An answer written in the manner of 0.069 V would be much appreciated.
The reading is 45 V
